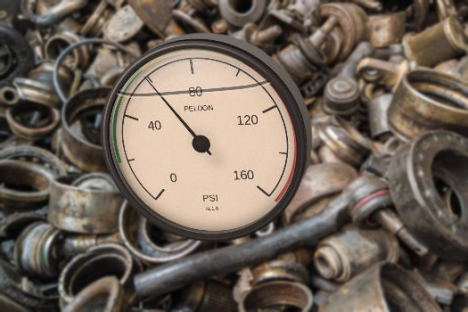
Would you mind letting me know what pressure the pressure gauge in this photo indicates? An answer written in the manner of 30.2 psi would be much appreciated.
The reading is 60 psi
